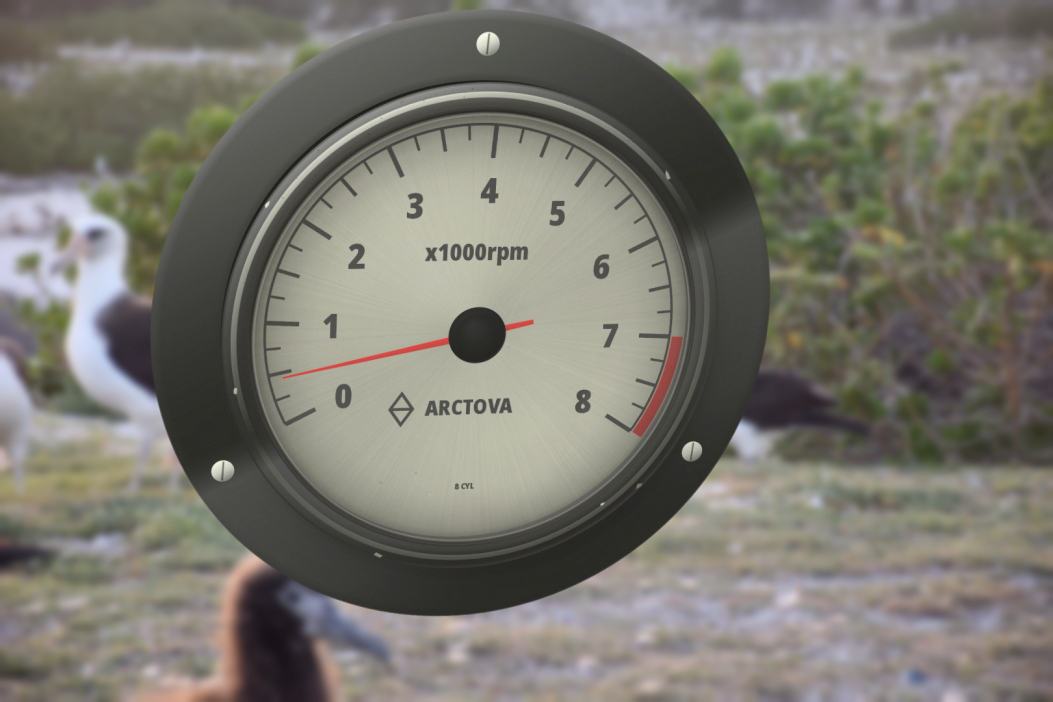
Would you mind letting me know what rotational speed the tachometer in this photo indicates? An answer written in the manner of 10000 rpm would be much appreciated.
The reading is 500 rpm
